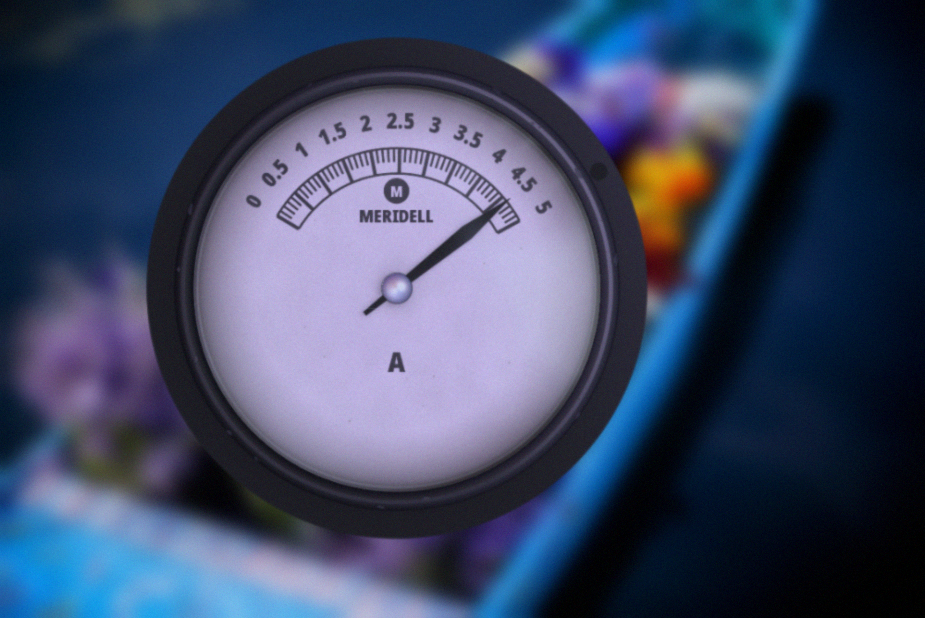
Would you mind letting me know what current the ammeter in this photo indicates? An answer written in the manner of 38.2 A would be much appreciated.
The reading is 4.6 A
